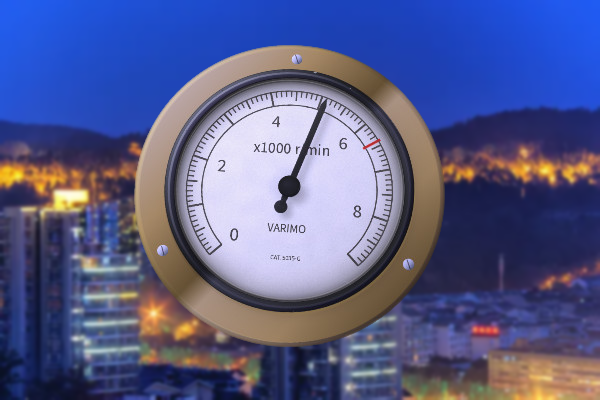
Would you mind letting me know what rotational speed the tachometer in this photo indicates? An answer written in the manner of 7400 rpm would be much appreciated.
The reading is 5100 rpm
